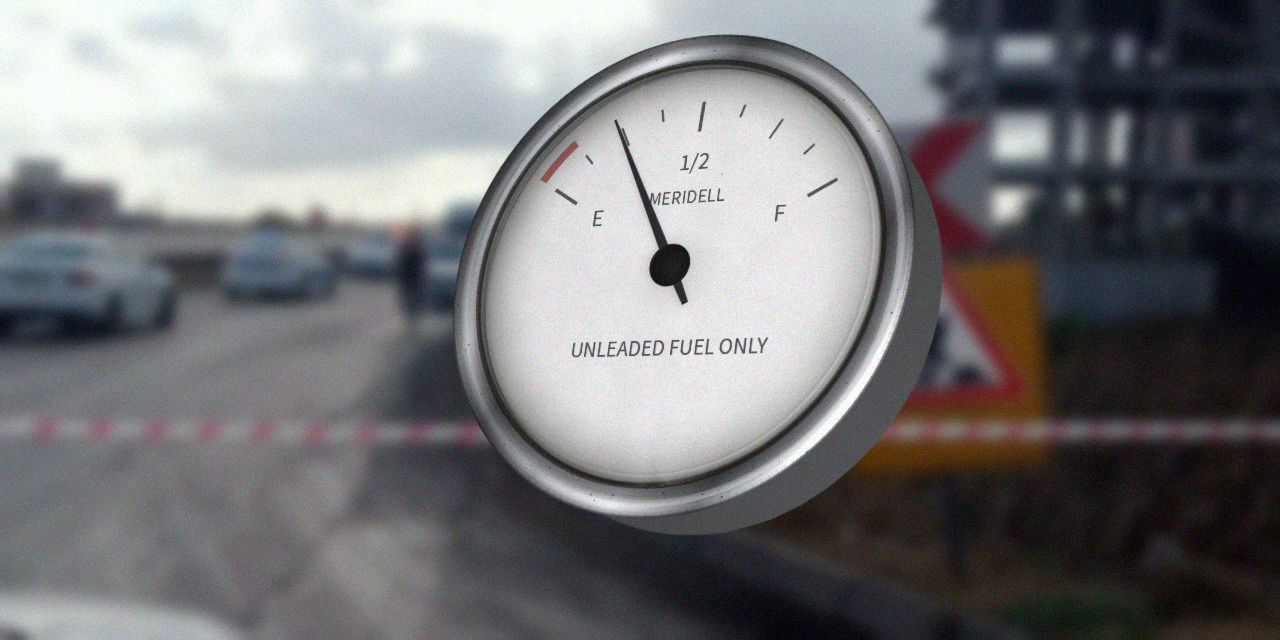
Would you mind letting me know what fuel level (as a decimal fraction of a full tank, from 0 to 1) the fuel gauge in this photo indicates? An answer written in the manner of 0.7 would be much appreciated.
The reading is 0.25
